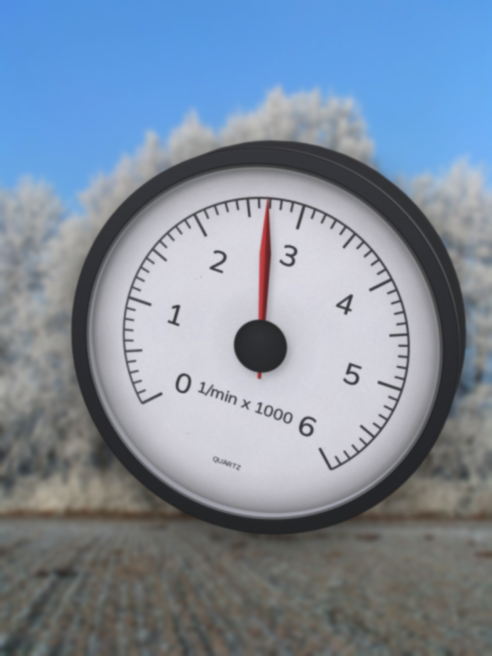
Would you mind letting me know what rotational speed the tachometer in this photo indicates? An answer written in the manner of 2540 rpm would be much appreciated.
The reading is 2700 rpm
